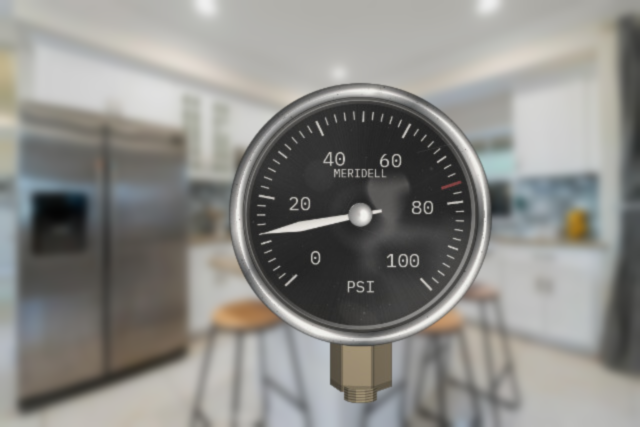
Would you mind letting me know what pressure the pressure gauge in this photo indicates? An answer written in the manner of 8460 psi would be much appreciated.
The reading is 12 psi
